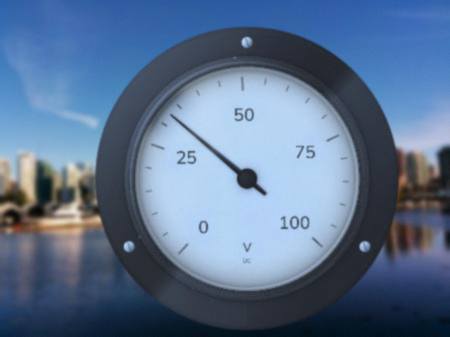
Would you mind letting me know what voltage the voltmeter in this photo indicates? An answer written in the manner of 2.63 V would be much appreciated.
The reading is 32.5 V
